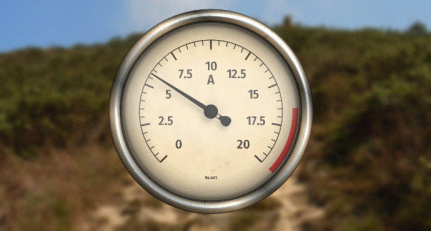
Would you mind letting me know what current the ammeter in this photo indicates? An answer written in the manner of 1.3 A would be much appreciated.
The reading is 5.75 A
